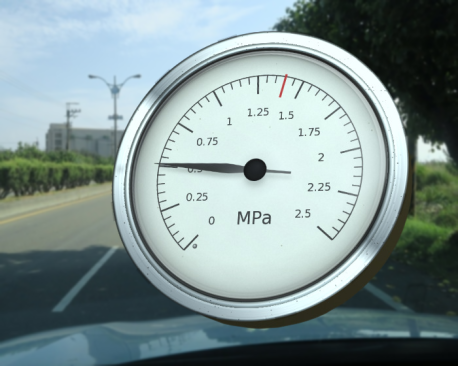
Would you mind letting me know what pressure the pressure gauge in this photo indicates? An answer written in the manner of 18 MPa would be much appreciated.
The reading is 0.5 MPa
